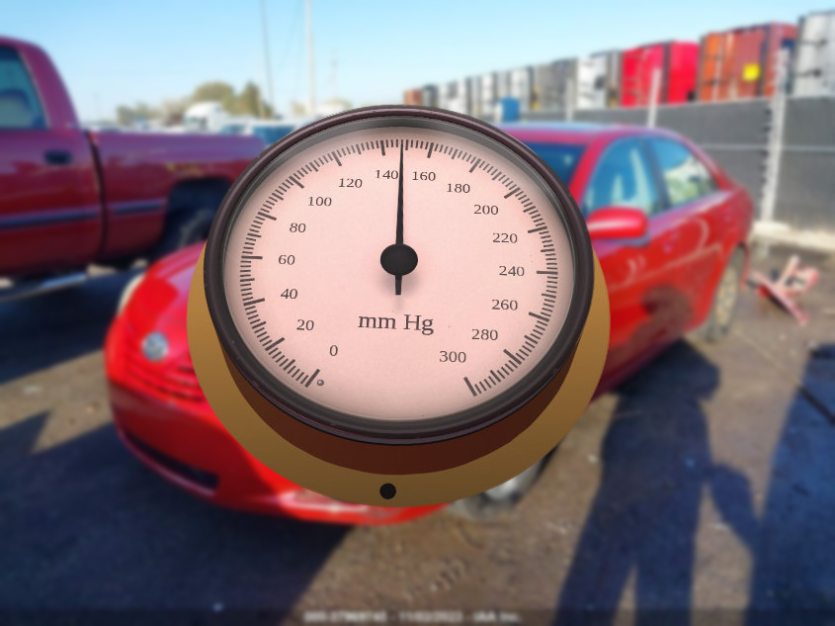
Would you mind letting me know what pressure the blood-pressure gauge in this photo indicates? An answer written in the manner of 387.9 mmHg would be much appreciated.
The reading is 148 mmHg
